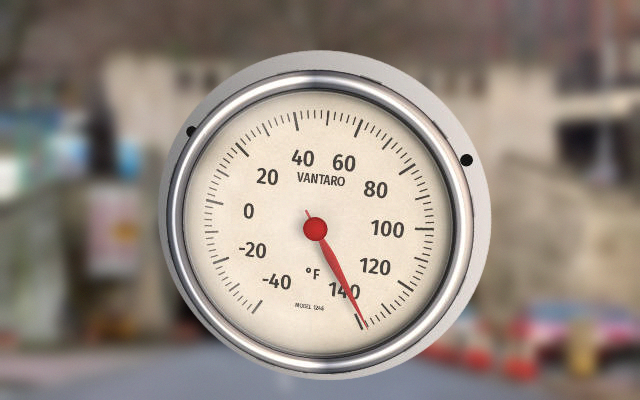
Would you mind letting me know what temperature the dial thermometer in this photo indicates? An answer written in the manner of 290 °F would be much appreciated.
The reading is 138 °F
